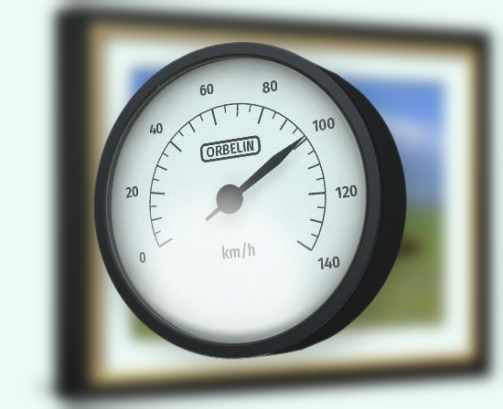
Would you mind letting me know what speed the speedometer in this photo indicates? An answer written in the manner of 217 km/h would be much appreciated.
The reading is 100 km/h
